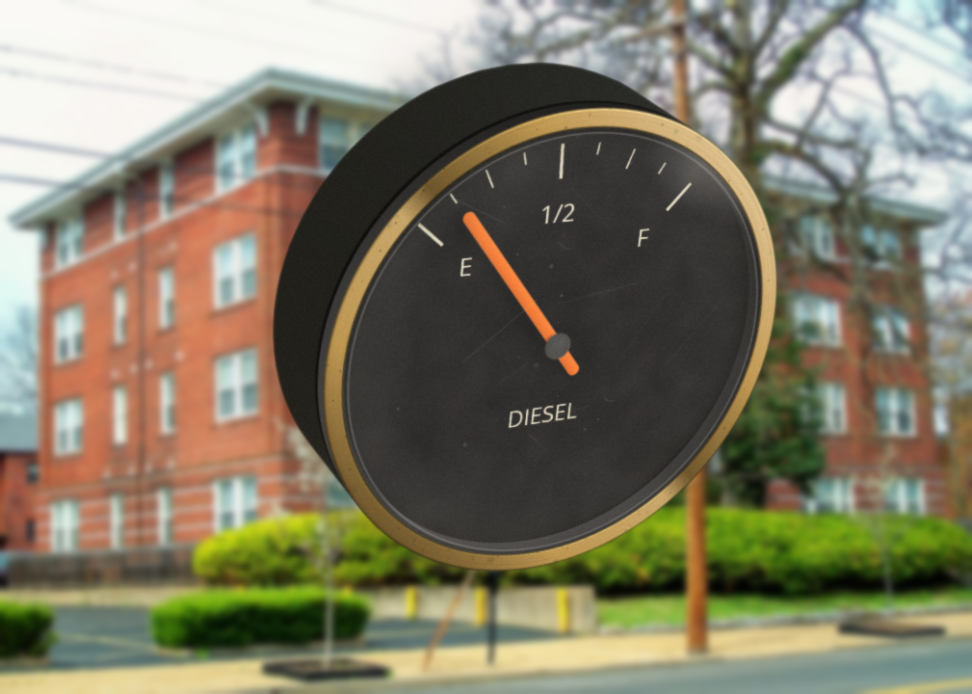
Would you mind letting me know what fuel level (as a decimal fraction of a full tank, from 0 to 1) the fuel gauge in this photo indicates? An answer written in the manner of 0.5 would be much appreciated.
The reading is 0.125
